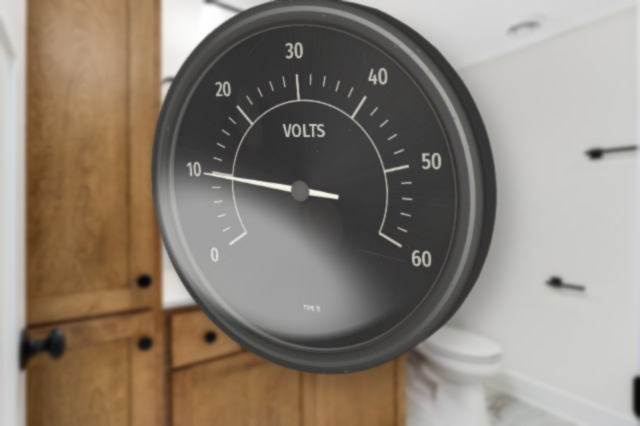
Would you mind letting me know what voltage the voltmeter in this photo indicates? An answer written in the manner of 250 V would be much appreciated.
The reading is 10 V
